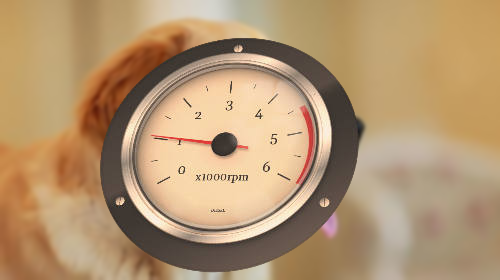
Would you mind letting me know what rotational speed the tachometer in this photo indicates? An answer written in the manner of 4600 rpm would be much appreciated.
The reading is 1000 rpm
